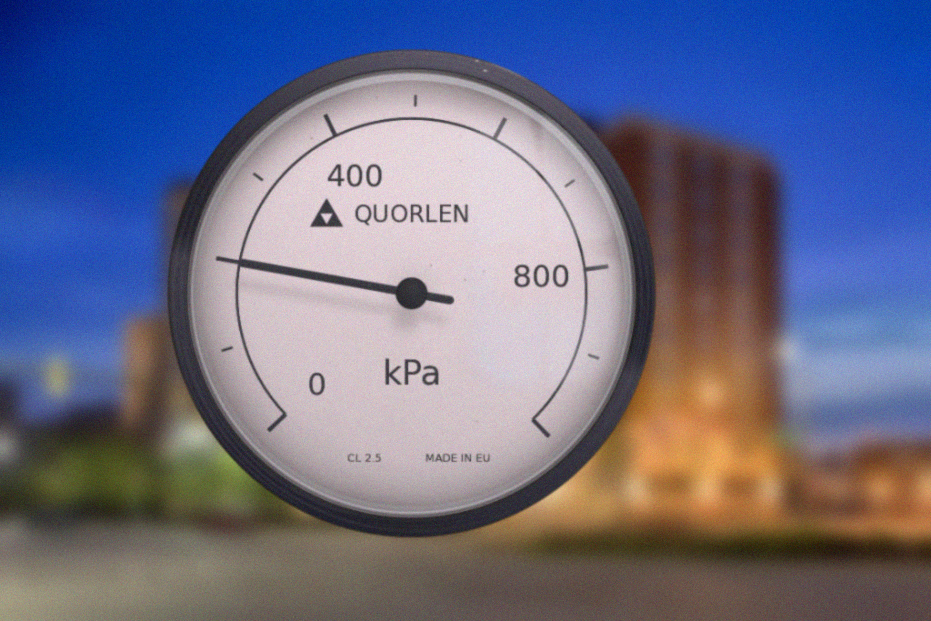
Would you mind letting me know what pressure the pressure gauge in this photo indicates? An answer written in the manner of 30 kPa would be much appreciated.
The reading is 200 kPa
